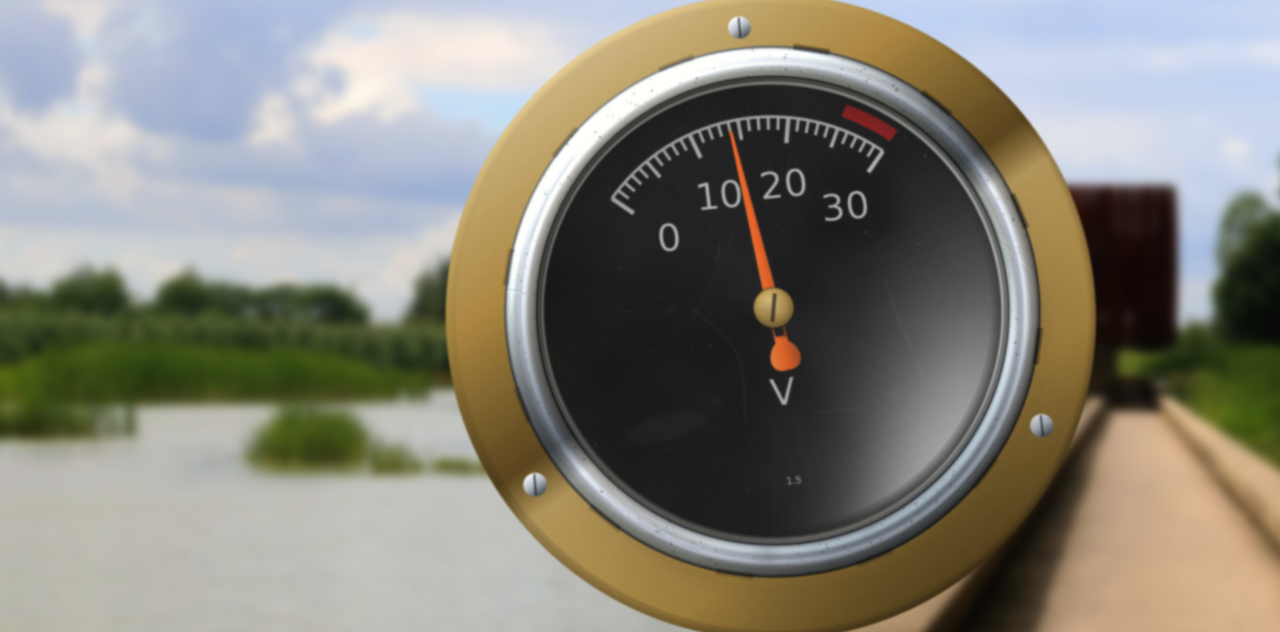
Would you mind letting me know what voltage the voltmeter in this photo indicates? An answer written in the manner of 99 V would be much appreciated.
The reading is 14 V
